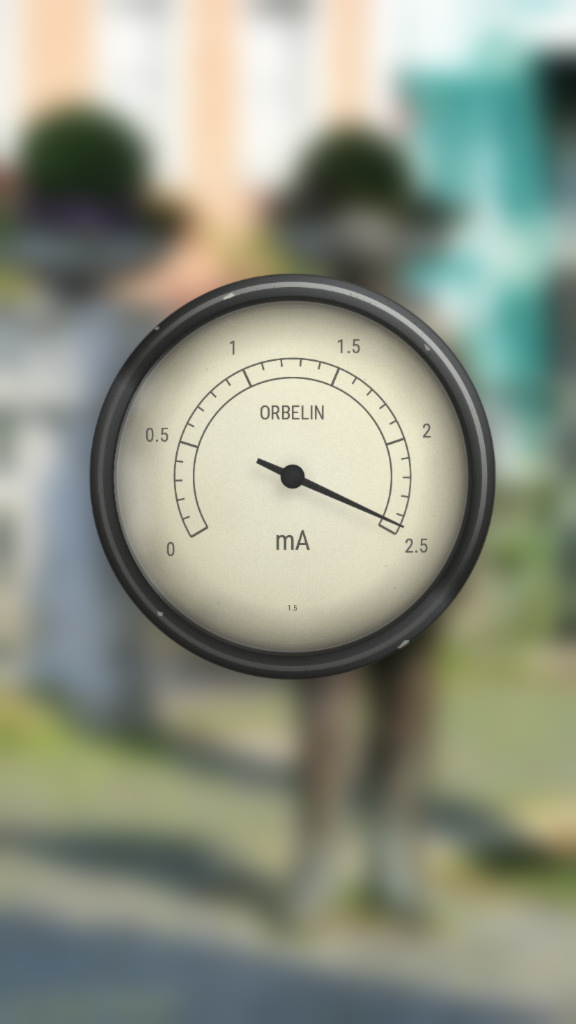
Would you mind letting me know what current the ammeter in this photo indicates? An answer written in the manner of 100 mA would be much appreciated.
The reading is 2.45 mA
